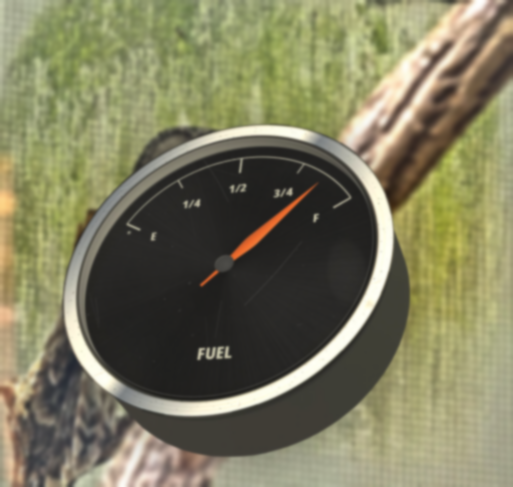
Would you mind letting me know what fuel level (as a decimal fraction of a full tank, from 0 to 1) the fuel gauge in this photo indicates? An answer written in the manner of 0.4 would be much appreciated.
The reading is 0.875
